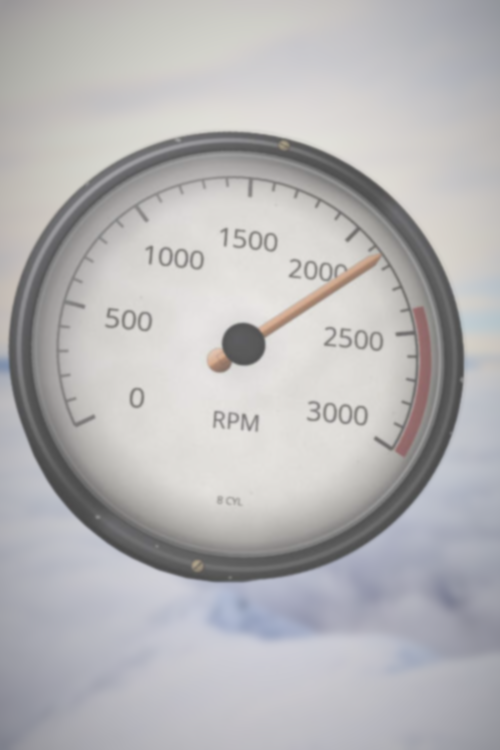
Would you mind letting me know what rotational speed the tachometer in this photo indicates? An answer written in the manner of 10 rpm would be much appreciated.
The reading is 2150 rpm
